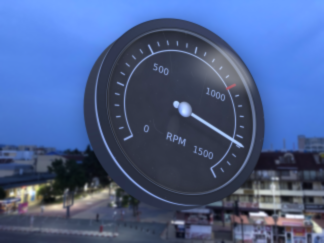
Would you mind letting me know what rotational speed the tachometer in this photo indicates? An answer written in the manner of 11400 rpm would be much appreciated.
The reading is 1300 rpm
